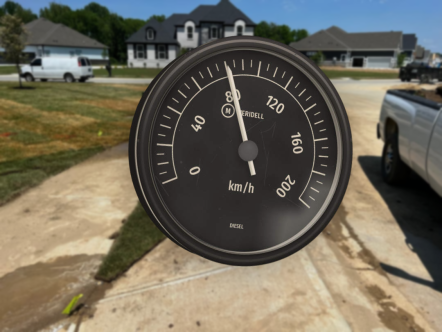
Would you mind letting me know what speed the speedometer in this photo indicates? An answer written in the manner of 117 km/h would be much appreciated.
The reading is 80 km/h
